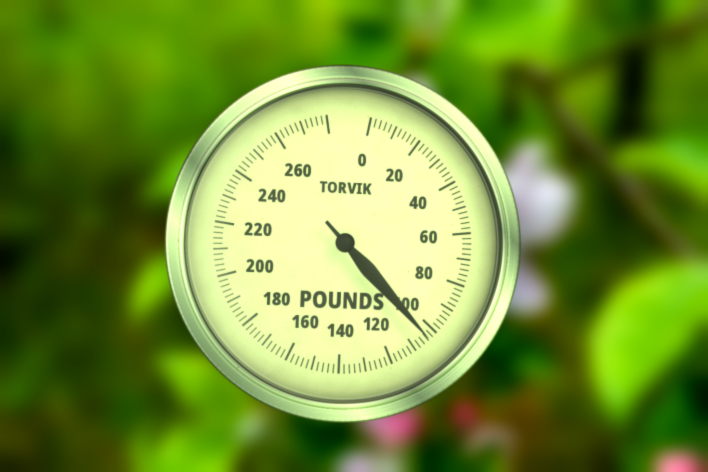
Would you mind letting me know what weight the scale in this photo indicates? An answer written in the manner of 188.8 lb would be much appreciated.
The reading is 104 lb
